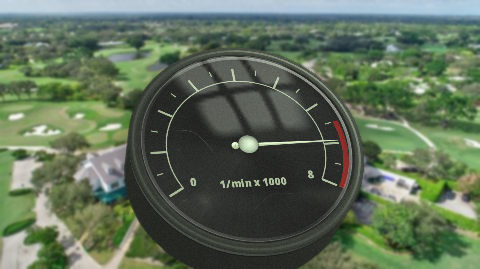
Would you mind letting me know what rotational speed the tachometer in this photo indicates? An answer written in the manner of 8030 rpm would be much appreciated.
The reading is 7000 rpm
